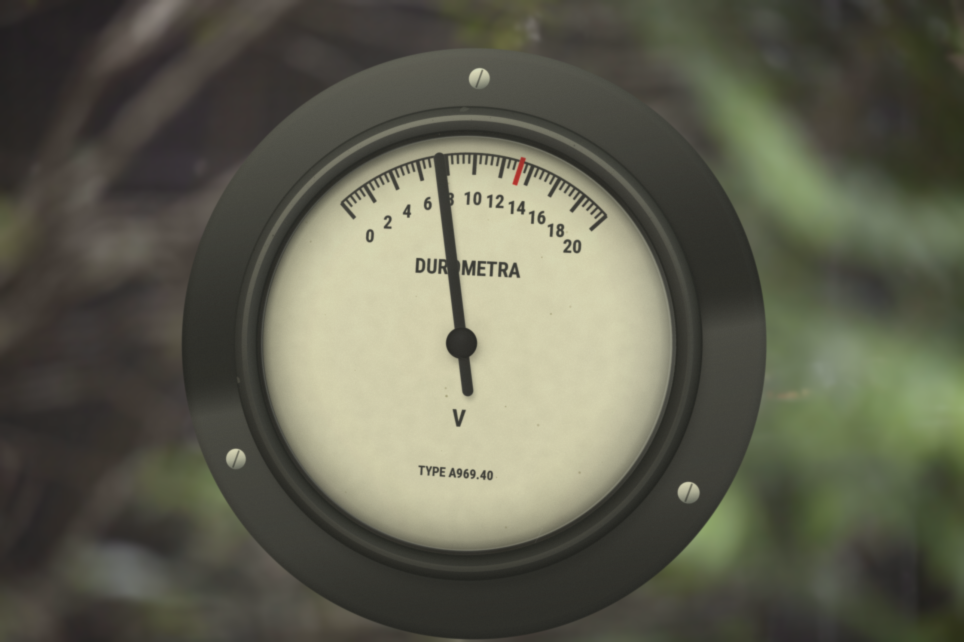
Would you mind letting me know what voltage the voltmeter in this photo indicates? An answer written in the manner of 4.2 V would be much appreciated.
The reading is 7.6 V
